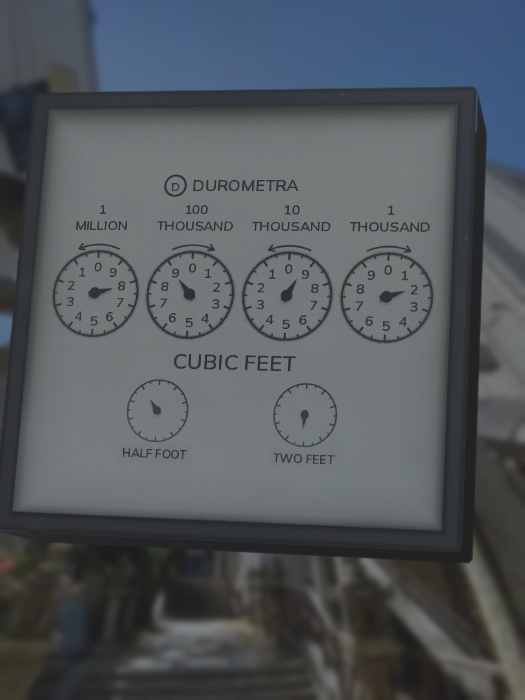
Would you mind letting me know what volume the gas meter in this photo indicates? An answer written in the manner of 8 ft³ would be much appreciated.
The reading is 789200 ft³
